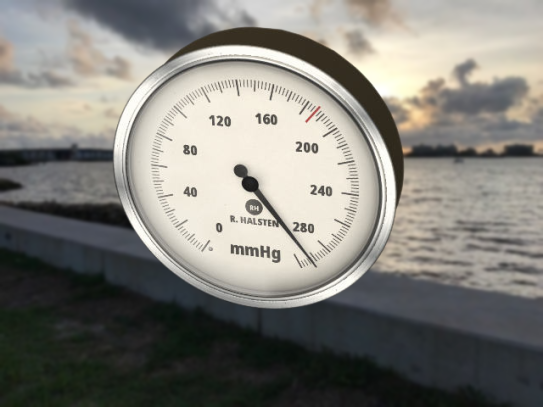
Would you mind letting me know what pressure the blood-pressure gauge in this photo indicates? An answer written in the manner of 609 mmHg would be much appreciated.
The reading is 290 mmHg
